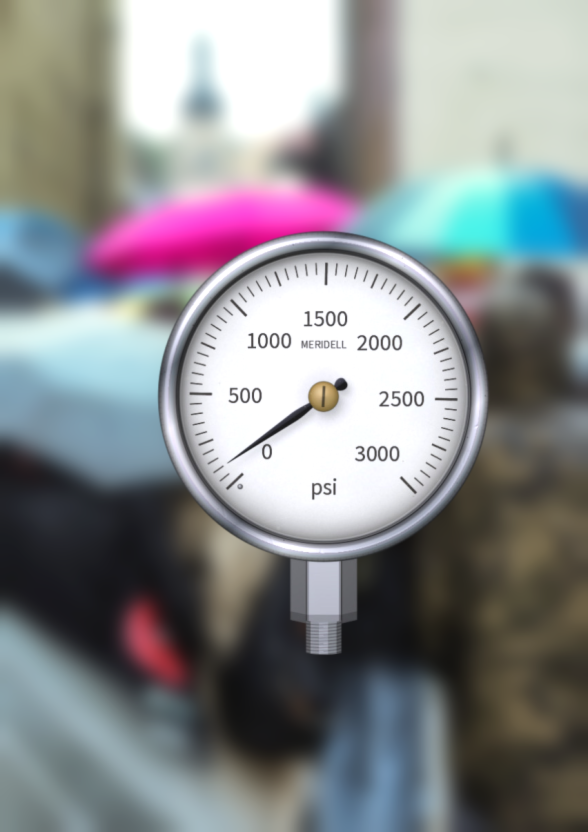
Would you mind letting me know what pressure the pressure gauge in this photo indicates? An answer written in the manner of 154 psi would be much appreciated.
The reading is 100 psi
